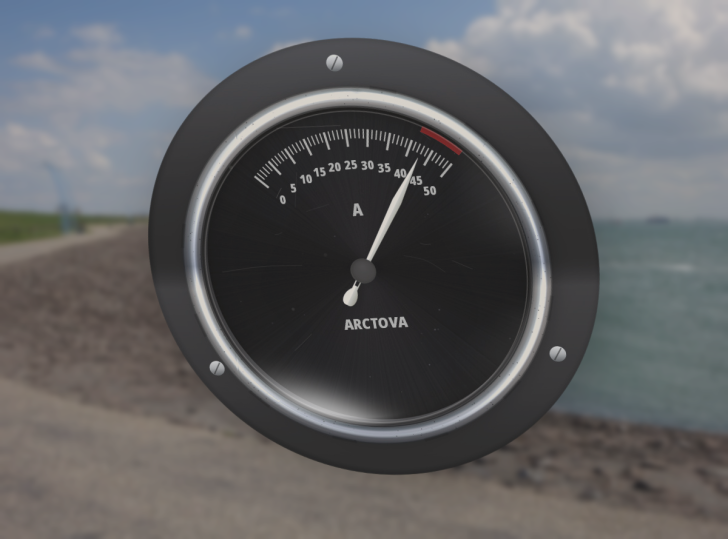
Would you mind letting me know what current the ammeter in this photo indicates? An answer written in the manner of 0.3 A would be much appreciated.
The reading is 43 A
